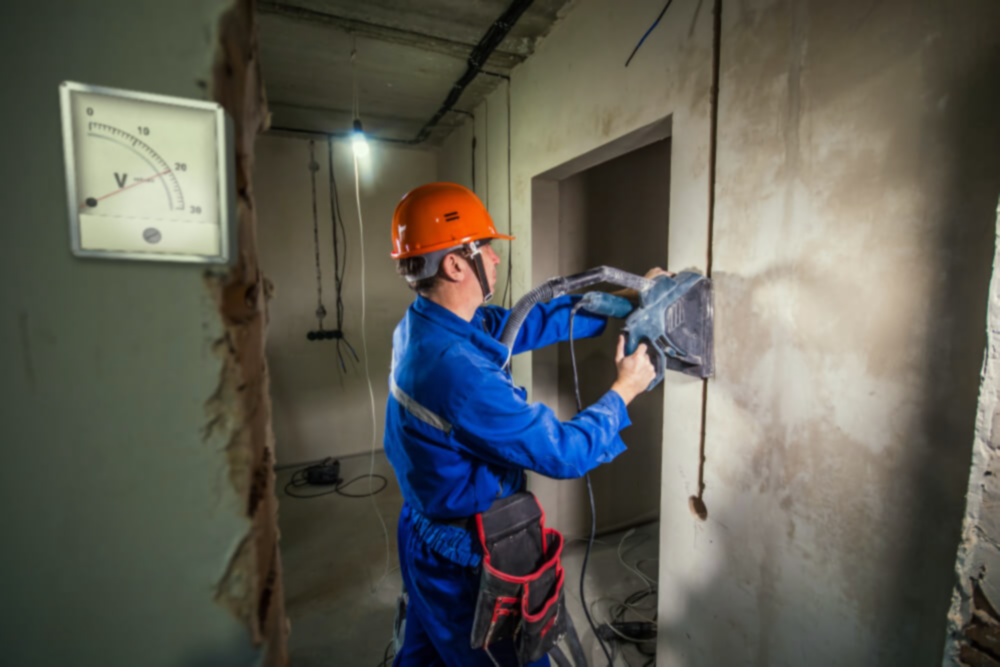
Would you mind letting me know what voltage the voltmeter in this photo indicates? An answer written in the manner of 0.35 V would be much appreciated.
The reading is 20 V
